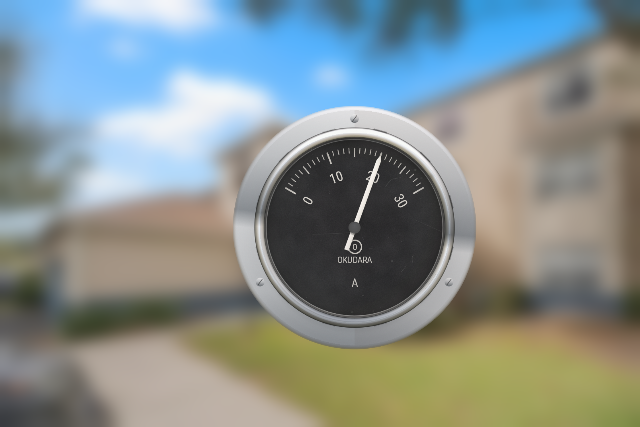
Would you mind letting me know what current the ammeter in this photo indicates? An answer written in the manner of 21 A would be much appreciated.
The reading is 20 A
